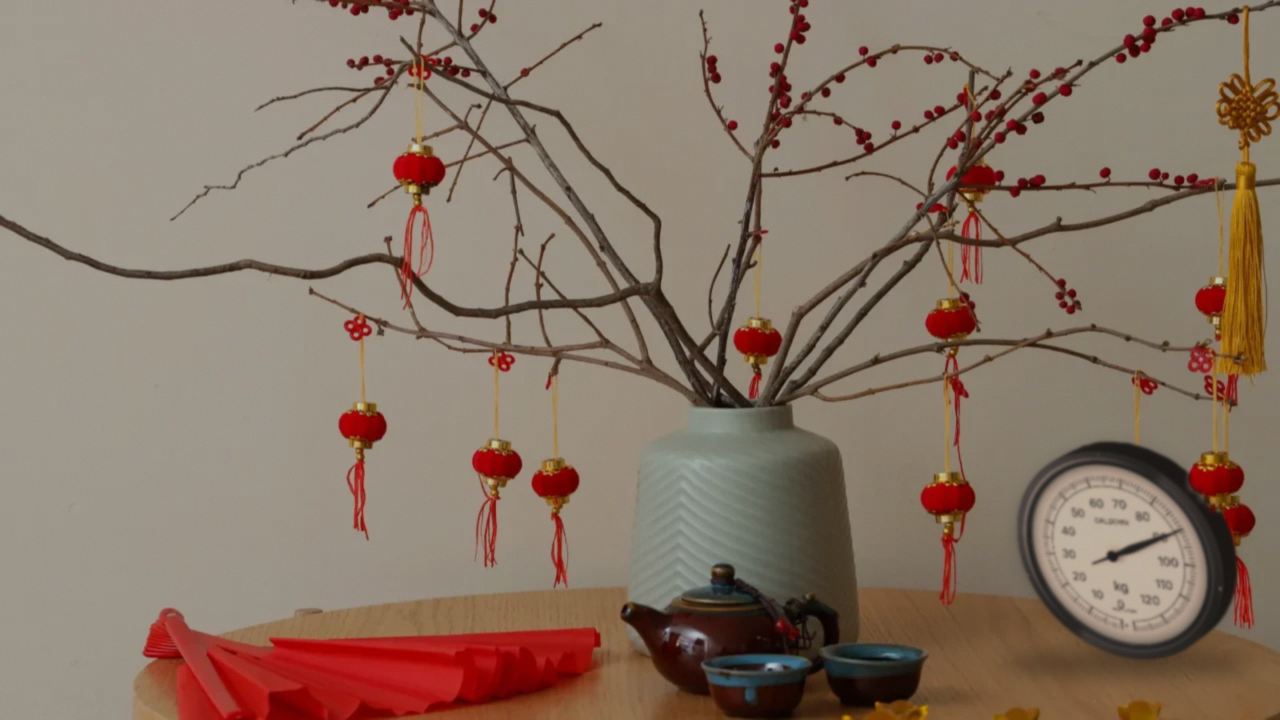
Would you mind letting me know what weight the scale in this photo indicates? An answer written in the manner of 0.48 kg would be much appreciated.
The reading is 90 kg
